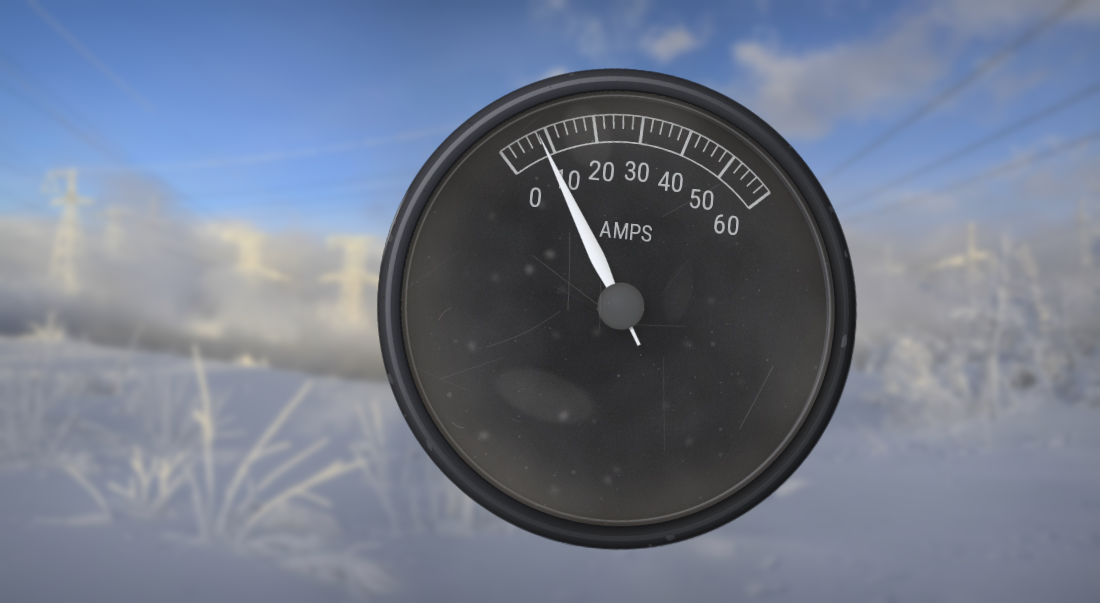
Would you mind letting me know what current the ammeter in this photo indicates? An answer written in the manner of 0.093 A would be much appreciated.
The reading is 8 A
